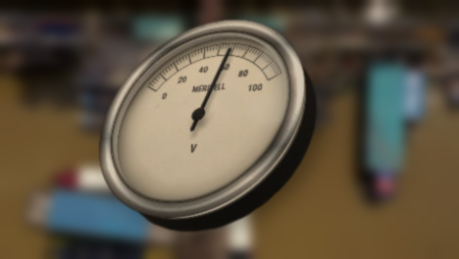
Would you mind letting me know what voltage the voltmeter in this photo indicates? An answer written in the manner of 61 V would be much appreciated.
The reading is 60 V
